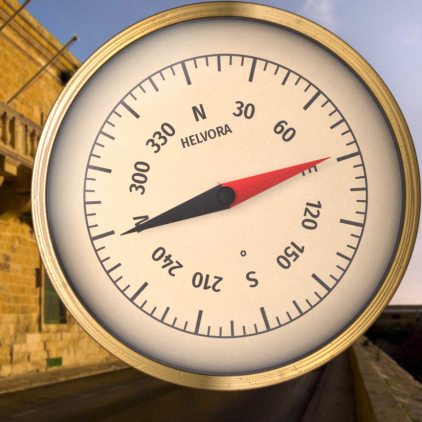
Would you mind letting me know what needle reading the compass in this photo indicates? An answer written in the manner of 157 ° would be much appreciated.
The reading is 87.5 °
